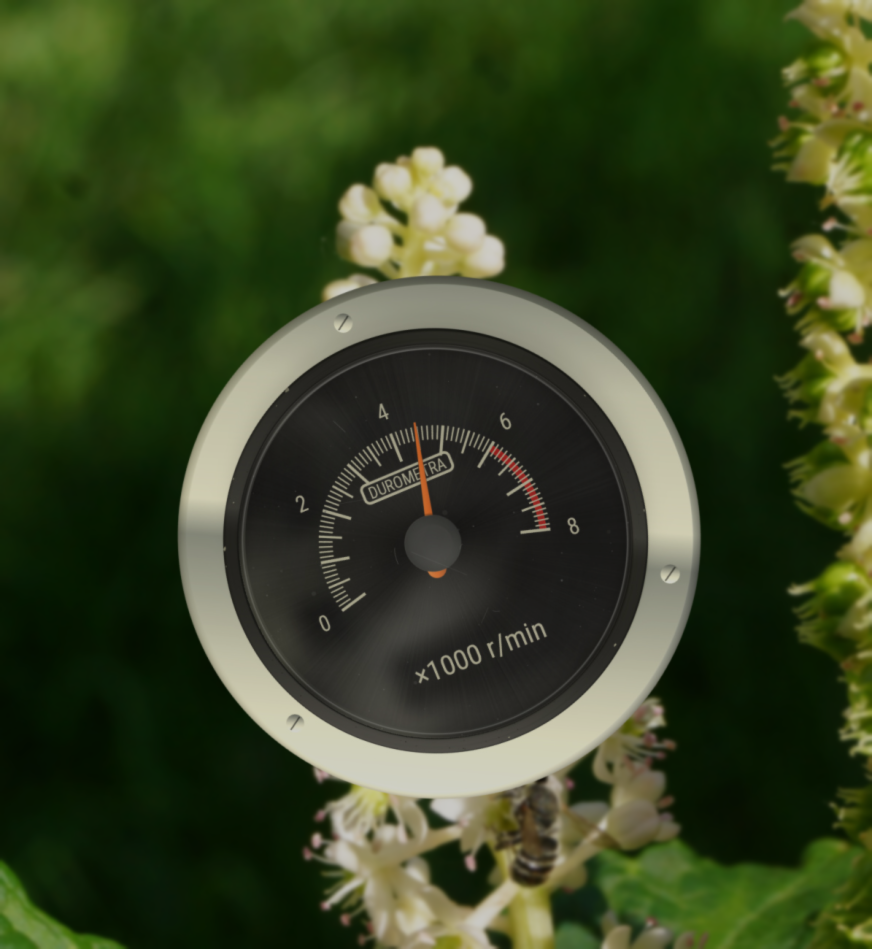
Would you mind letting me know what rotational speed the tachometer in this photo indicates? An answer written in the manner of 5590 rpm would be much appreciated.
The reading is 4500 rpm
